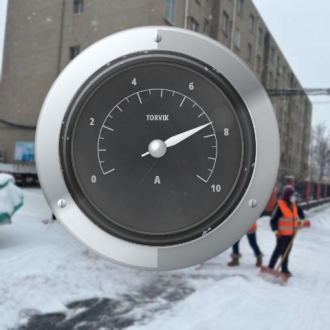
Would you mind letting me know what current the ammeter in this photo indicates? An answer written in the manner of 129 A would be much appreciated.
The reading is 7.5 A
